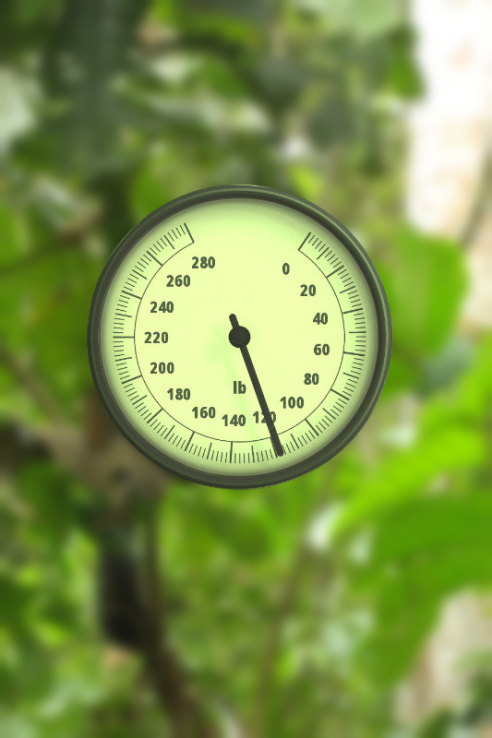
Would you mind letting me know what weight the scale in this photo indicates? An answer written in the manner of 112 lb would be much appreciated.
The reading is 118 lb
